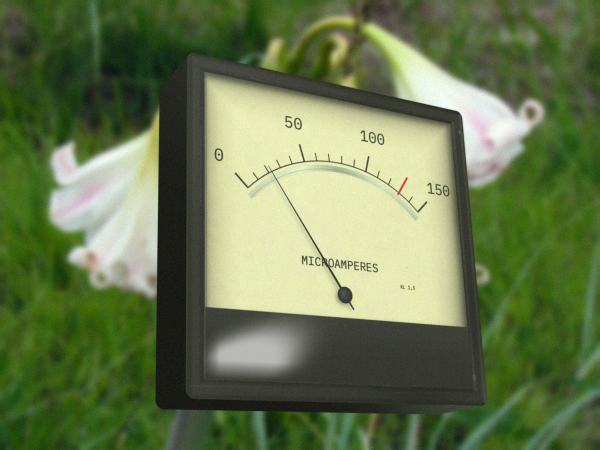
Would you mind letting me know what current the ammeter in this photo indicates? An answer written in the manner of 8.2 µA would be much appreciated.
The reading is 20 µA
